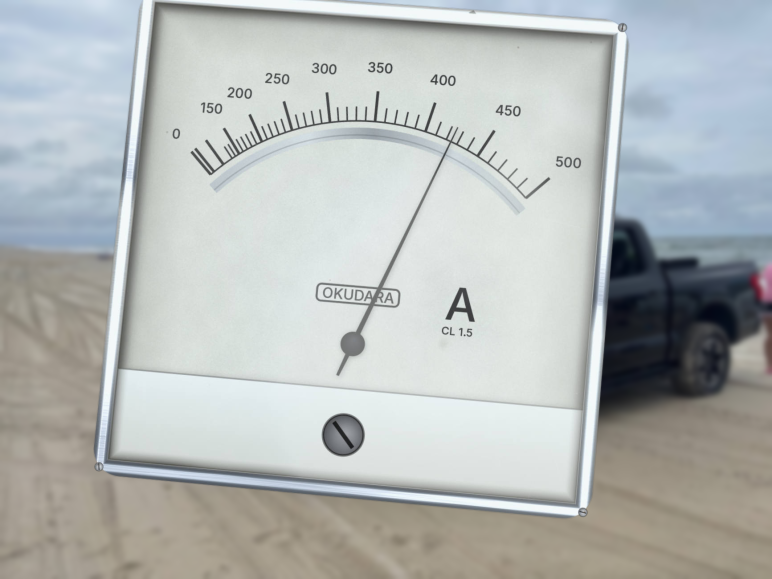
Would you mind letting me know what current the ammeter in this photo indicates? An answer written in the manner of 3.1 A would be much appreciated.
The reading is 425 A
